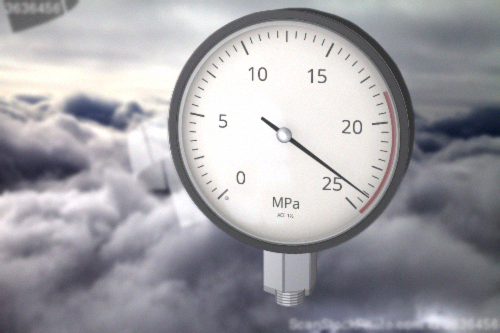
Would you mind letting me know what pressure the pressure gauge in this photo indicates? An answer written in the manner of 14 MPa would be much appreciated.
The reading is 24 MPa
